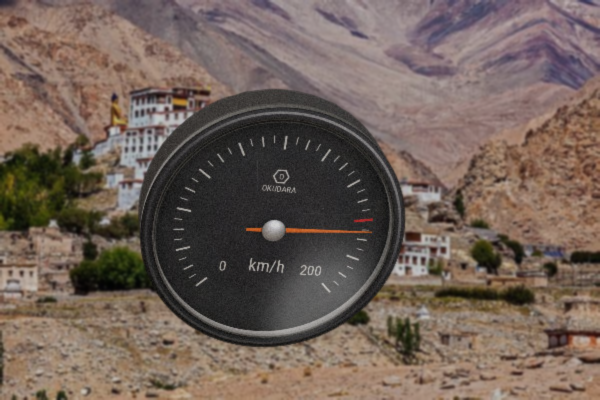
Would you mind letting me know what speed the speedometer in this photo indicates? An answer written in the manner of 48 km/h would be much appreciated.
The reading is 165 km/h
